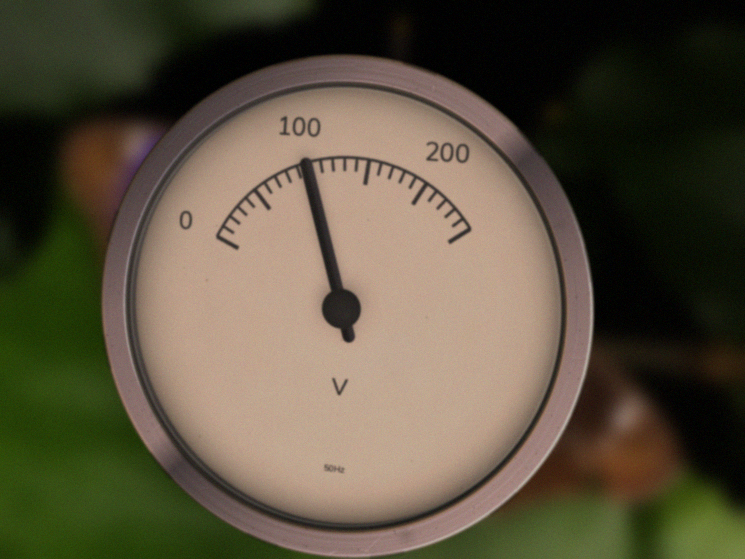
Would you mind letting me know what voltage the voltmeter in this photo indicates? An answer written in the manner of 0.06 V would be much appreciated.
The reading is 100 V
